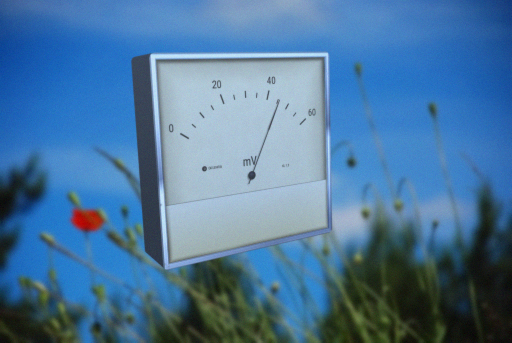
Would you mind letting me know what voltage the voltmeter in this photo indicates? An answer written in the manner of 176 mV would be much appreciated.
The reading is 45 mV
